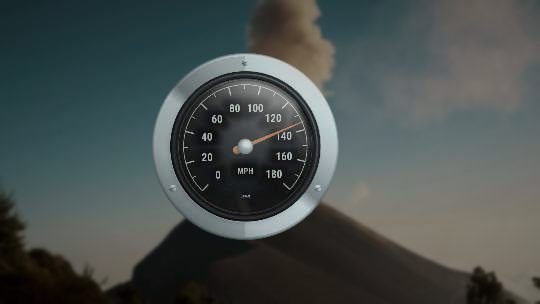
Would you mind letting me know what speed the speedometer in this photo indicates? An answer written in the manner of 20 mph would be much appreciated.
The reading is 135 mph
